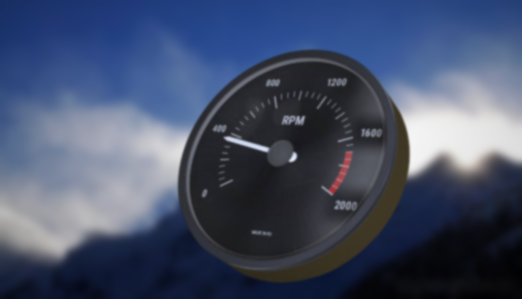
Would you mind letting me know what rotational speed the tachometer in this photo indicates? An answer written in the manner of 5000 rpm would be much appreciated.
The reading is 350 rpm
